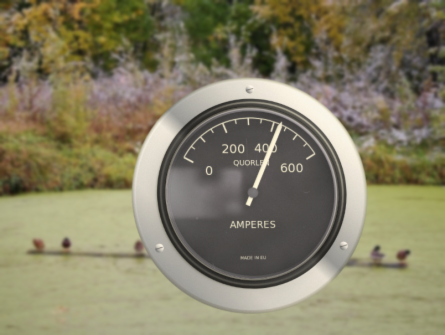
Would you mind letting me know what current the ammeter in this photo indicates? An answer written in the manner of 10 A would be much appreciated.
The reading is 425 A
